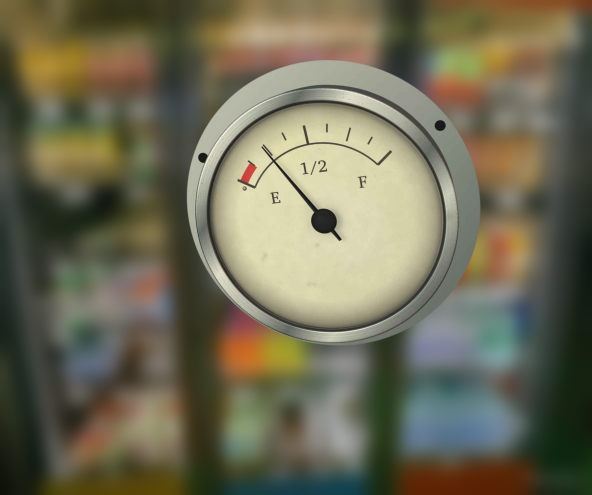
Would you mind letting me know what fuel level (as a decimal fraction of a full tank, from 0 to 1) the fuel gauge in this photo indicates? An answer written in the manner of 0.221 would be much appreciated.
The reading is 0.25
